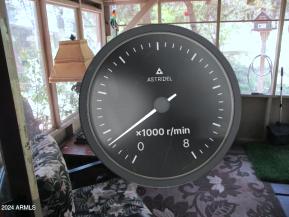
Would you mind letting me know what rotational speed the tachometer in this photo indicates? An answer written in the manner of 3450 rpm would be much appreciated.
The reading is 700 rpm
